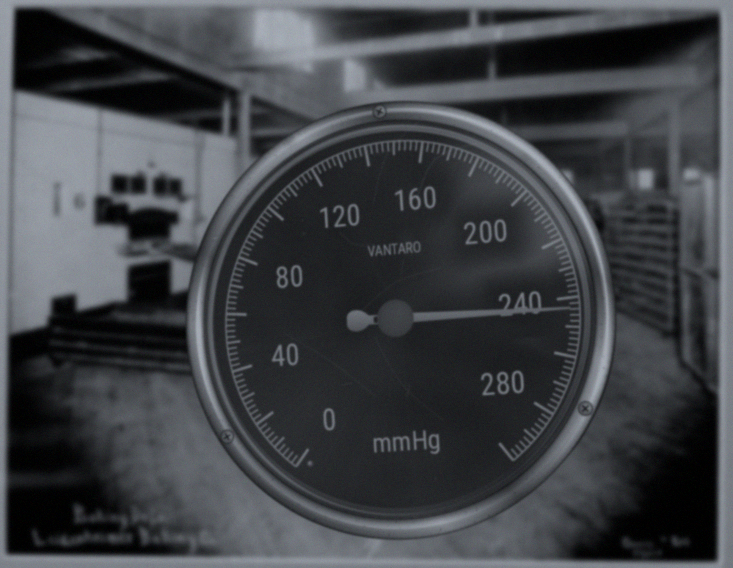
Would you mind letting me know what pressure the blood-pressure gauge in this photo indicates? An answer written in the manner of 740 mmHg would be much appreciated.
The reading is 244 mmHg
